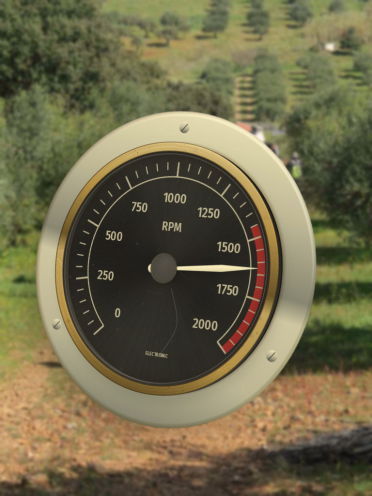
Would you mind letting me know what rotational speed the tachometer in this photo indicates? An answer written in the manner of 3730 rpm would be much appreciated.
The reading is 1625 rpm
